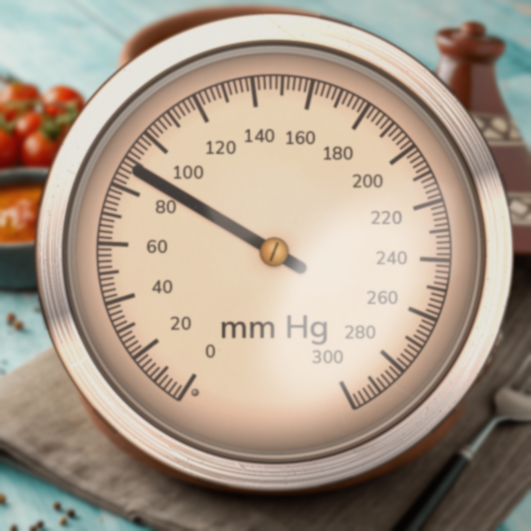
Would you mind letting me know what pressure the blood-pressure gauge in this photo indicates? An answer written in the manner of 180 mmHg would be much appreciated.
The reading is 88 mmHg
